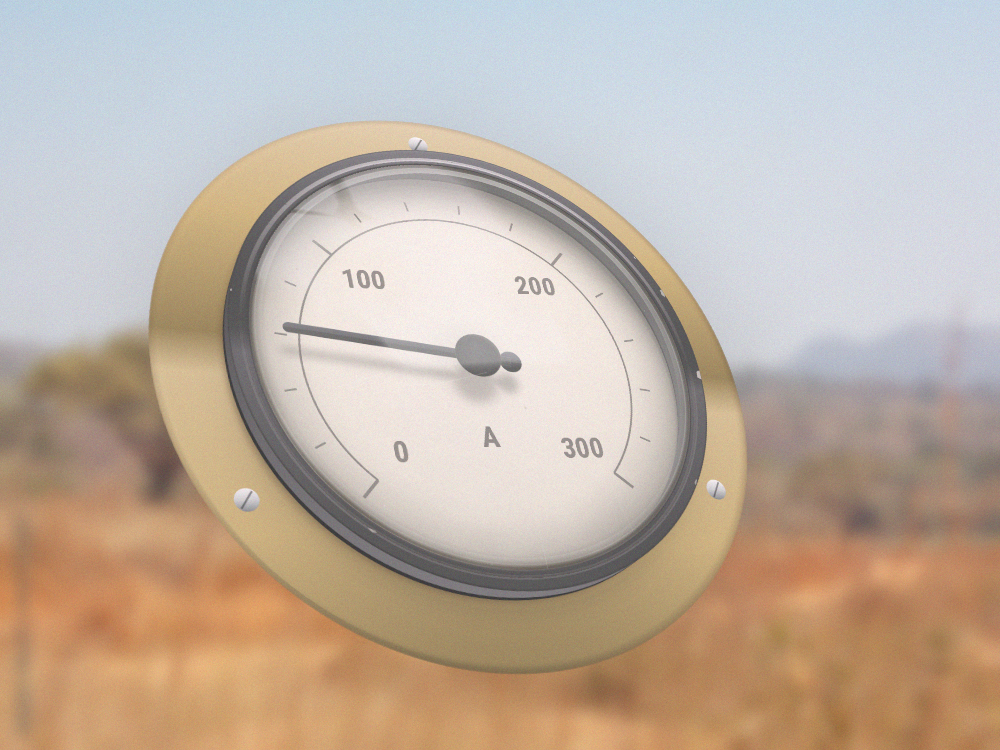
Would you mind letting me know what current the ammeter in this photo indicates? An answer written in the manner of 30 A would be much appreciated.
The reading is 60 A
